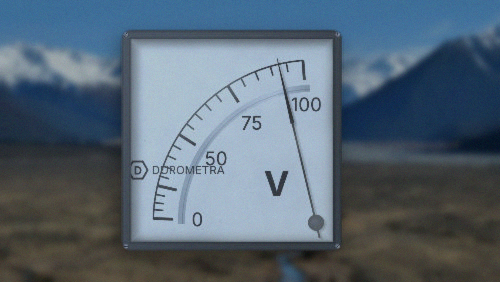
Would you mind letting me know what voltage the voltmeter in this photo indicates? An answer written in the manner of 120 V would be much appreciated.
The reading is 92.5 V
